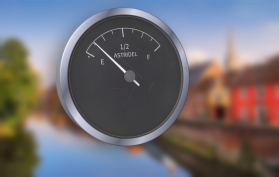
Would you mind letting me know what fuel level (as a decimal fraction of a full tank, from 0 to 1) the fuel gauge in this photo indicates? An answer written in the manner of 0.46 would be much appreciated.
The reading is 0.125
